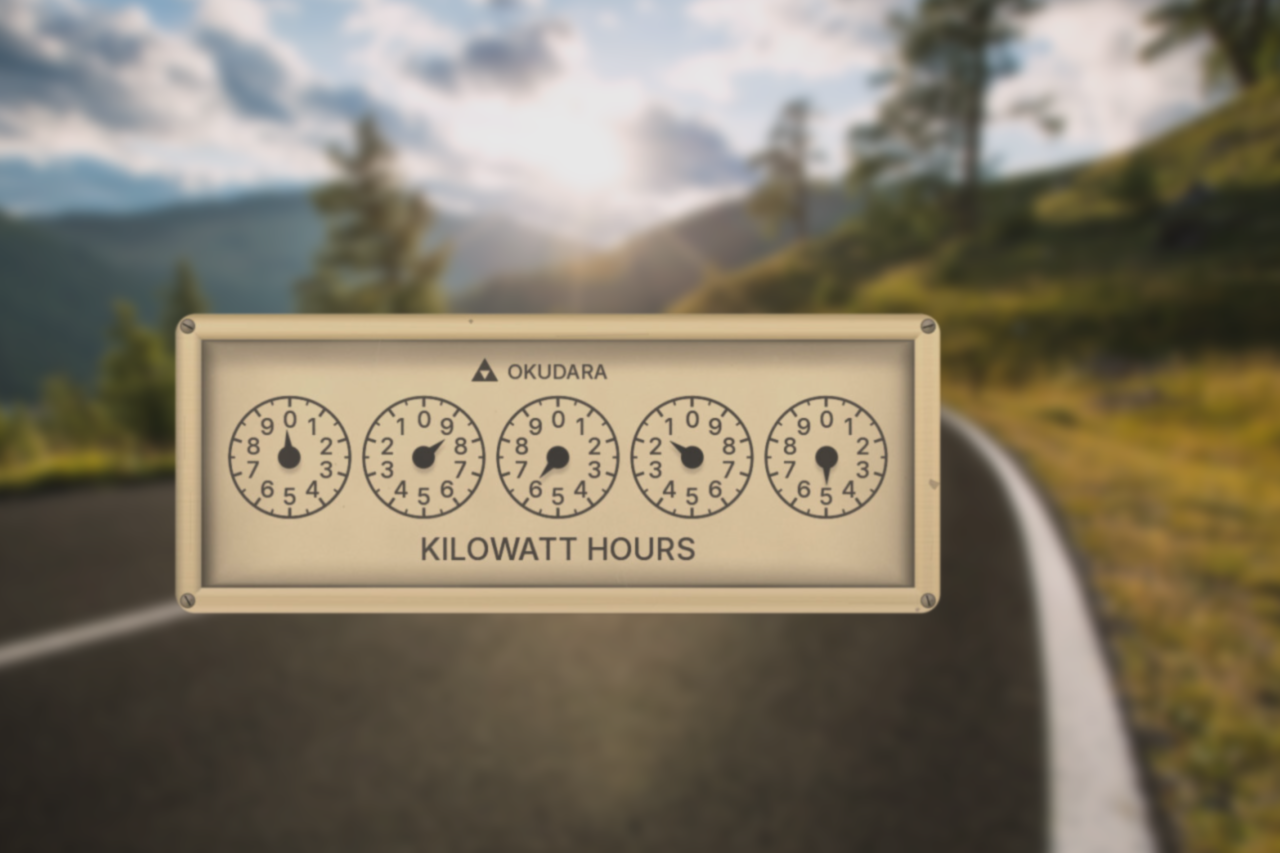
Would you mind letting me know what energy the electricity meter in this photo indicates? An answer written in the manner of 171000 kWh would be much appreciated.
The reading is 98615 kWh
